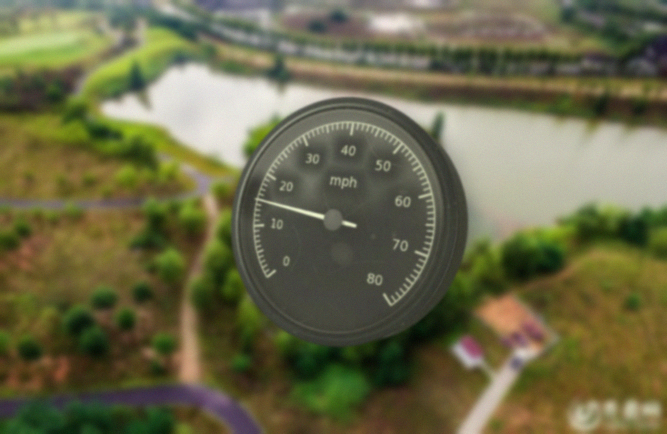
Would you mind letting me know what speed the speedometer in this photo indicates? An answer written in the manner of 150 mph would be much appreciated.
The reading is 15 mph
